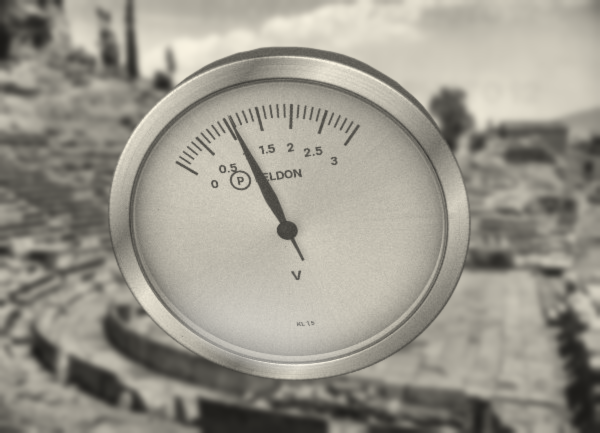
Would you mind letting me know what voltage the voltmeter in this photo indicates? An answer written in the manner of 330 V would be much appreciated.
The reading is 1.1 V
